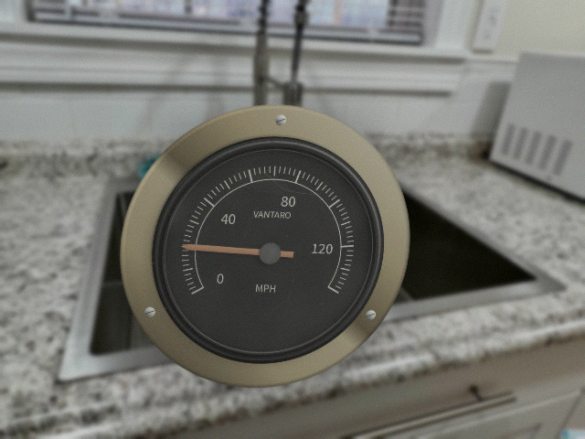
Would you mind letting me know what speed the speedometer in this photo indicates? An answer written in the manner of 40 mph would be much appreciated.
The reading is 20 mph
